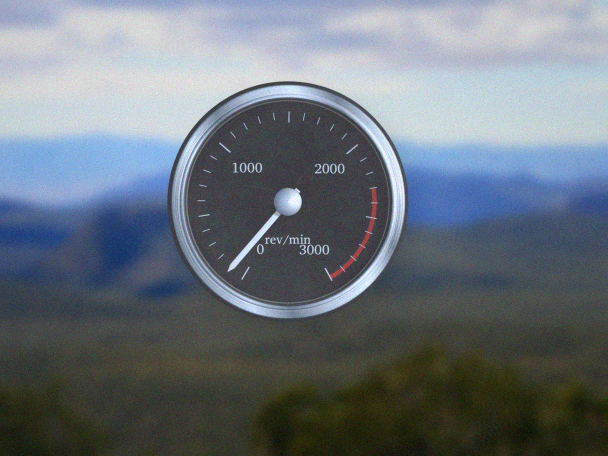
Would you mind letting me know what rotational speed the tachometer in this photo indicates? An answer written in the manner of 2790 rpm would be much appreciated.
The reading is 100 rpm
